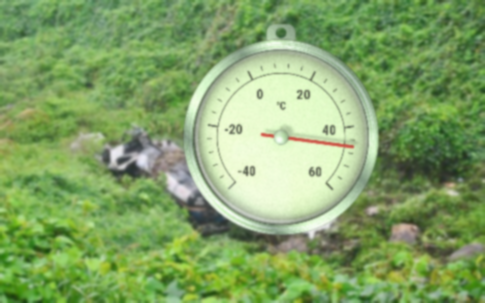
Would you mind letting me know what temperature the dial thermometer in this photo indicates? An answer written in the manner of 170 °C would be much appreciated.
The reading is 46 °C
